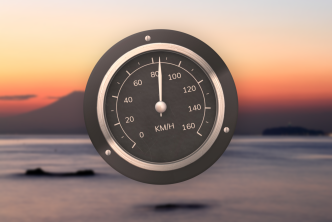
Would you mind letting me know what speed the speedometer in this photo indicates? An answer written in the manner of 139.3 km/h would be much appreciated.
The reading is 85 km/h
